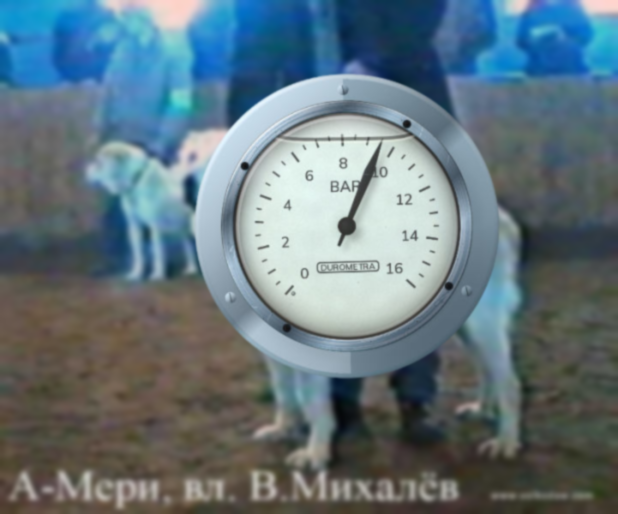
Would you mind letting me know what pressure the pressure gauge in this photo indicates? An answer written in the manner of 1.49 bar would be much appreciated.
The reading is 9.5 bar
